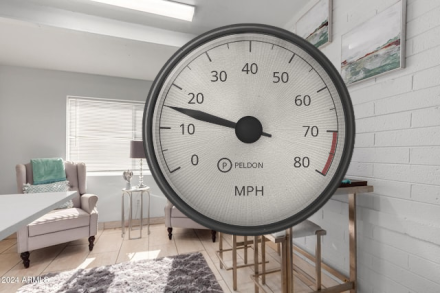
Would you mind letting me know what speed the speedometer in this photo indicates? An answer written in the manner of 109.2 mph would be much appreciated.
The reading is 15 mph
